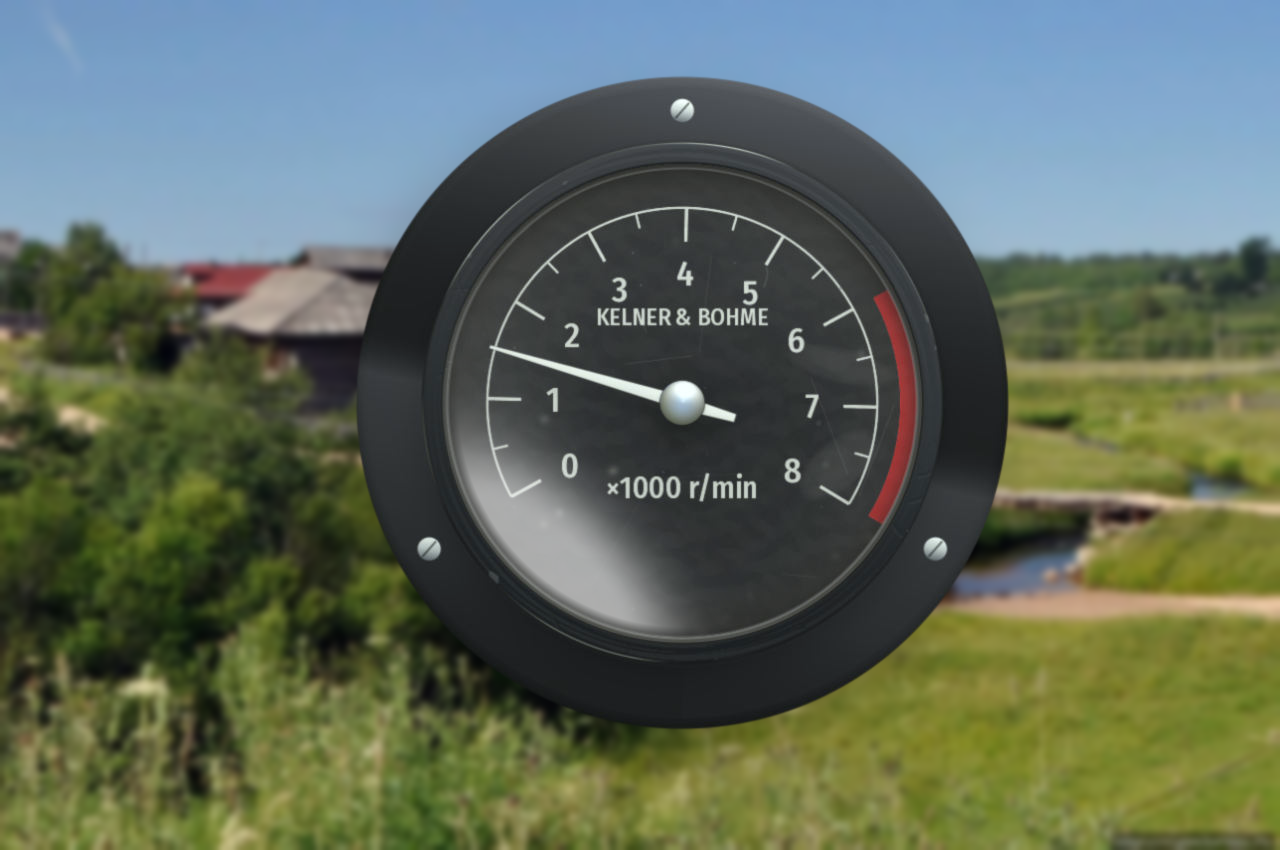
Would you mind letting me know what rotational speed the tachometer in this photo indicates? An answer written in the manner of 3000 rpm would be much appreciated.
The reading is 1500 rpm
